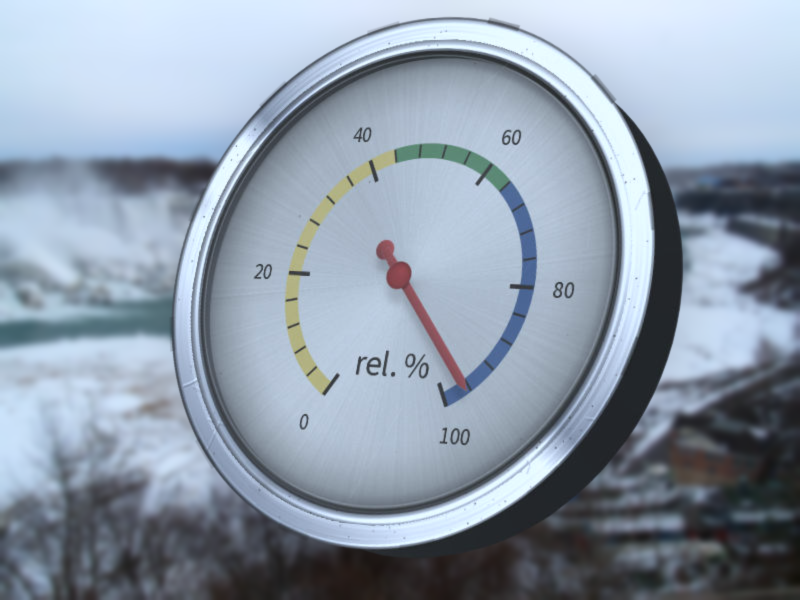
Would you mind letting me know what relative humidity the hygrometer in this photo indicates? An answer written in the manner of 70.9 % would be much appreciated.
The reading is 96 %
